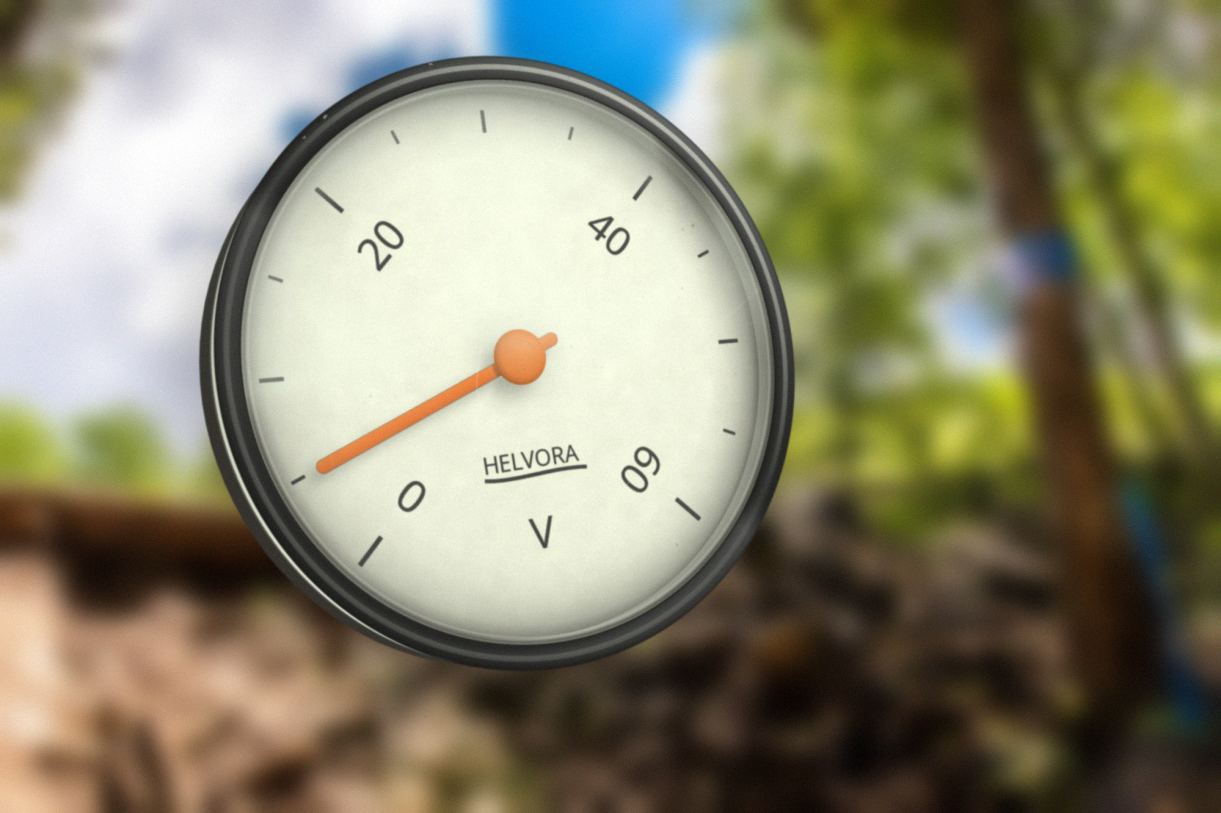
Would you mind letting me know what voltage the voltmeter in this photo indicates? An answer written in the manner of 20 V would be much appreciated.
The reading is 5 V
